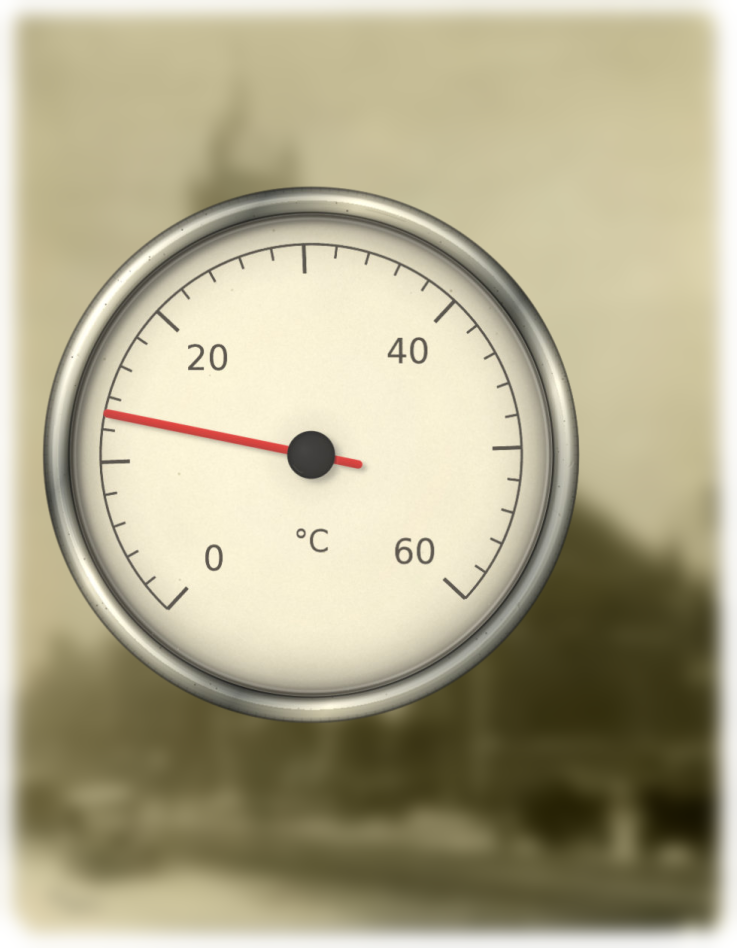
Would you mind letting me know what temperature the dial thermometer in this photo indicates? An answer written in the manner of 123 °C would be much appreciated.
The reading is 13 °C
